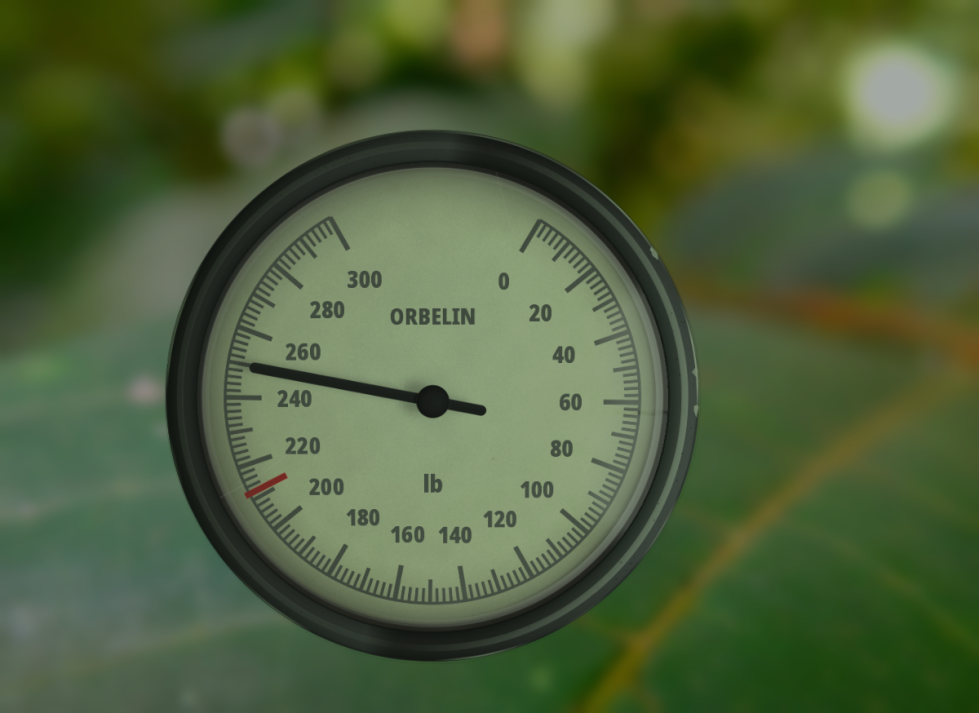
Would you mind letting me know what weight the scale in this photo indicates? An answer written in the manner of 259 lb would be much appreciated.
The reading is 250 lb
